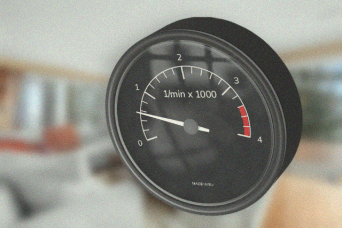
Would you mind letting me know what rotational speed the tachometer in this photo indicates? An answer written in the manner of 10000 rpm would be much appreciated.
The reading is 600 rpm
